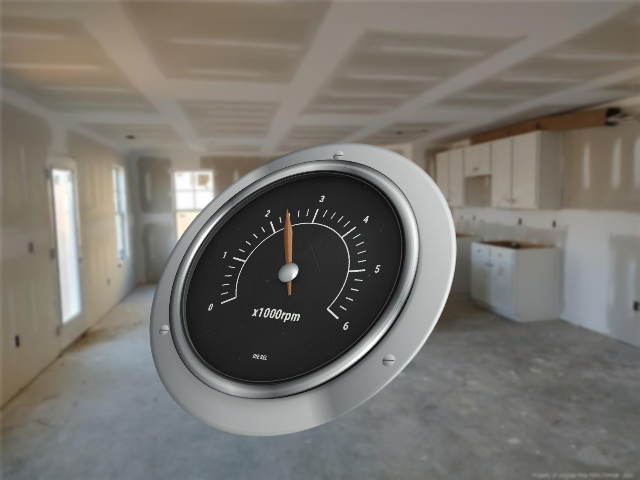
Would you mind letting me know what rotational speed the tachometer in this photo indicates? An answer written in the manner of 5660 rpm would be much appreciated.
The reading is 2400 rpm
